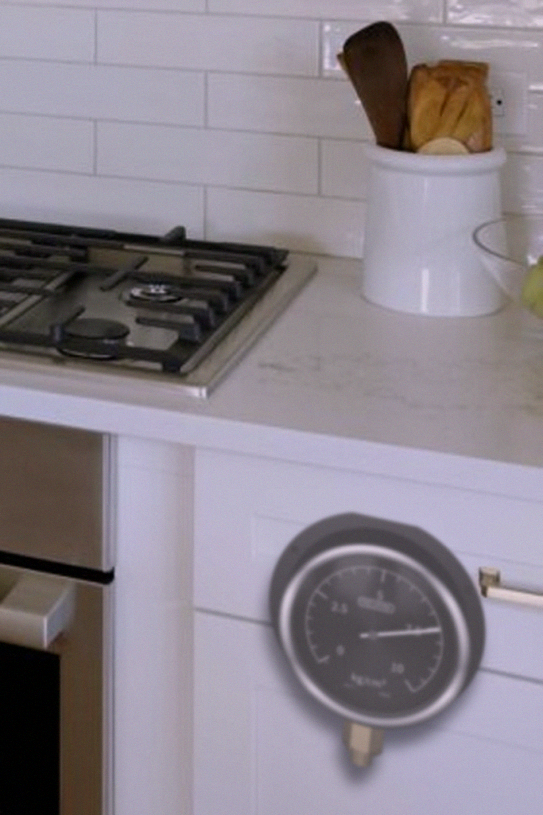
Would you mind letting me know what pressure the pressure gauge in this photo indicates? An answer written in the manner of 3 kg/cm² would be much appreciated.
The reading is 7.5 kg/cm²
